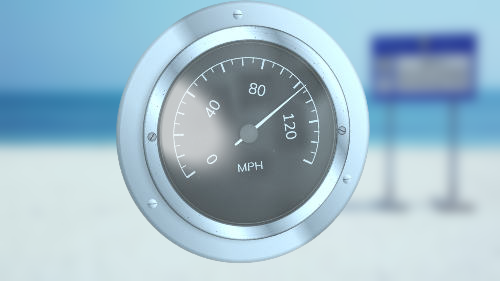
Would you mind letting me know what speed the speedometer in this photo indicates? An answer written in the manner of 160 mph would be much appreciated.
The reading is 102.5 mph
